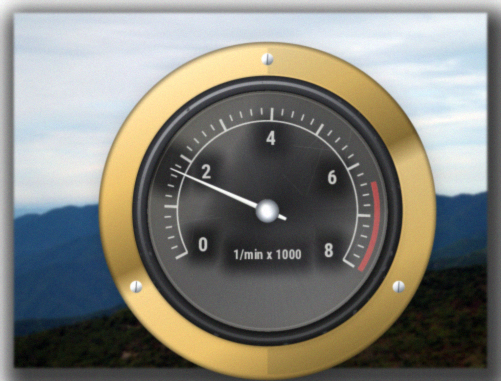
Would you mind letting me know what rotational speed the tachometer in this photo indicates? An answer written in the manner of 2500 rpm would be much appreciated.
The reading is 1700 rpm
